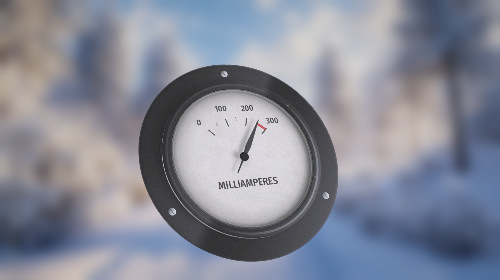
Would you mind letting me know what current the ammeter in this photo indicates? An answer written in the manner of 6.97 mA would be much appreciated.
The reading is 250 mA
